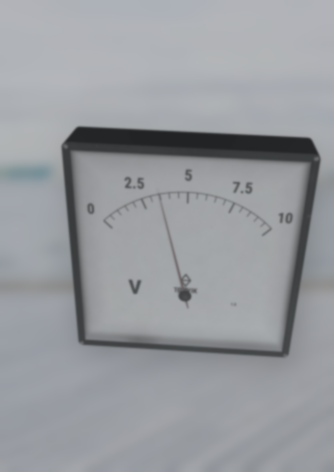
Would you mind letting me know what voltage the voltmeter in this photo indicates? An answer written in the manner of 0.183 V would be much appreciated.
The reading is 3.5 V
